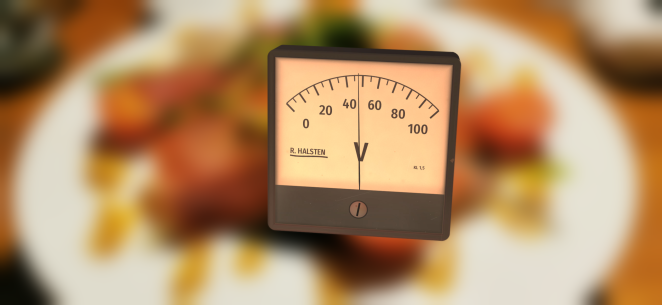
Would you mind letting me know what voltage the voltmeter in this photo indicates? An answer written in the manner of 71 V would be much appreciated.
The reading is 47.5 V
